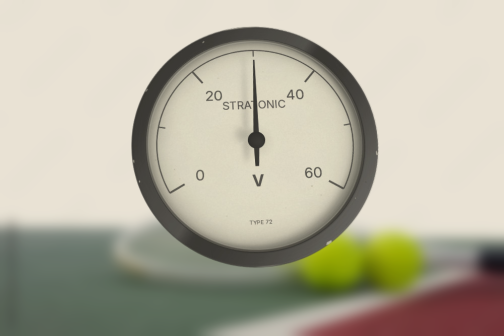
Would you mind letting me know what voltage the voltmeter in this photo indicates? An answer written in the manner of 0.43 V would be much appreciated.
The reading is 30 V
